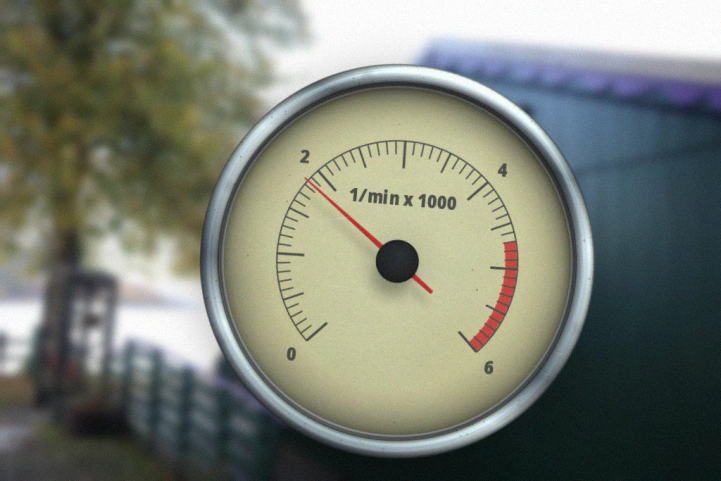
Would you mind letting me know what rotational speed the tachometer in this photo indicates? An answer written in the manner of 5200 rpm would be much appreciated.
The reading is 1850 rpm
